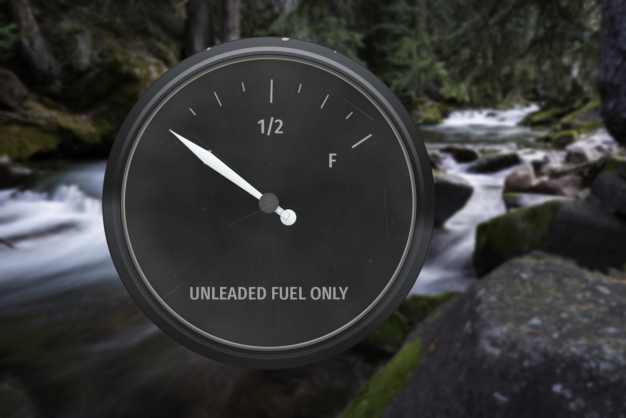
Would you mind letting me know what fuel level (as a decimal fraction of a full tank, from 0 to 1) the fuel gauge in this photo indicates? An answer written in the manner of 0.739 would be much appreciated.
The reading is 0
